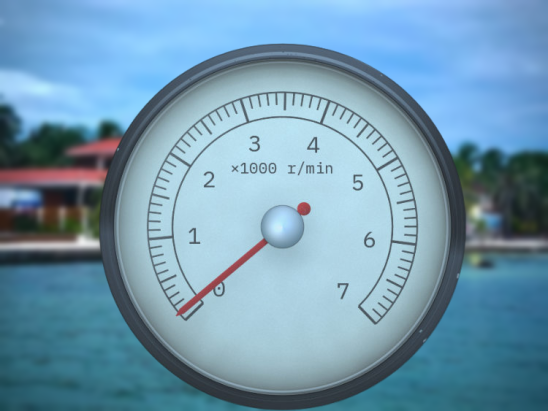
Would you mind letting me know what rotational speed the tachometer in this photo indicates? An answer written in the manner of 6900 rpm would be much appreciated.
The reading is 100 rpm
